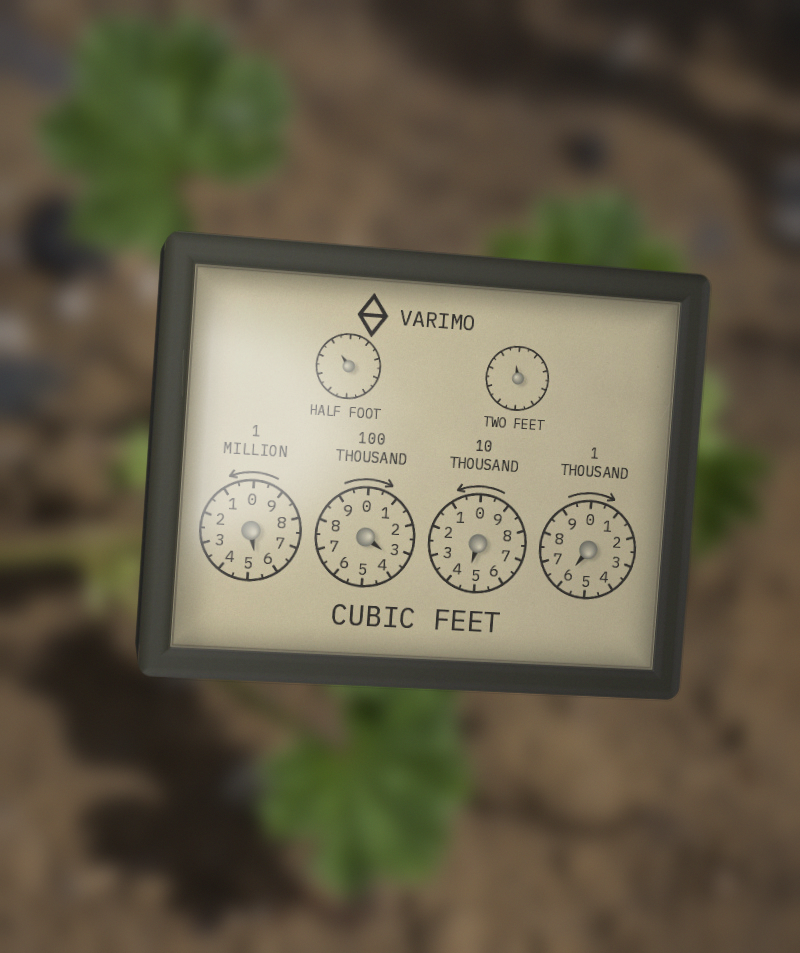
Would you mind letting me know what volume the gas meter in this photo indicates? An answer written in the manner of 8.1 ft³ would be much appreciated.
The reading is 534600 ft³
